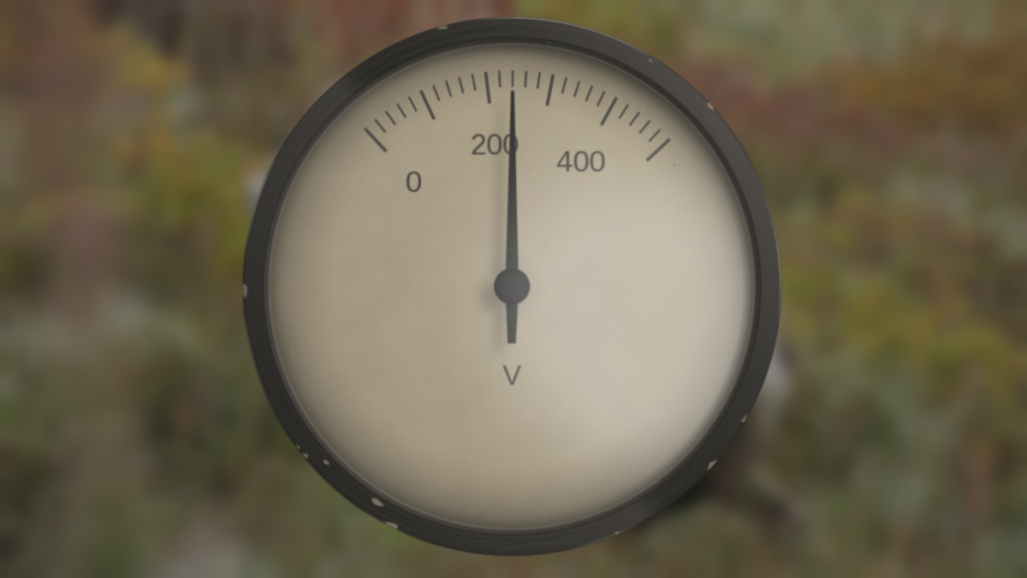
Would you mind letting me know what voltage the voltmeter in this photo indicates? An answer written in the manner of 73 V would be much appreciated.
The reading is 240 V
